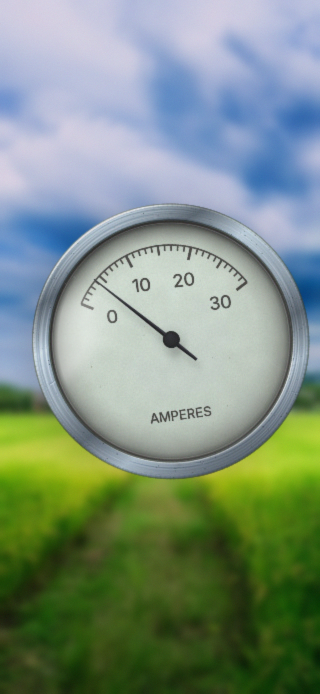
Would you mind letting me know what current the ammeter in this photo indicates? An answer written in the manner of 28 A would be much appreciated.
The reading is 4 A
